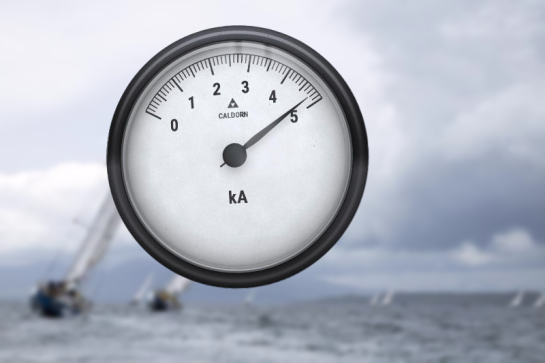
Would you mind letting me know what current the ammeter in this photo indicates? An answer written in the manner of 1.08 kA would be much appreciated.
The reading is 4.8 kA
